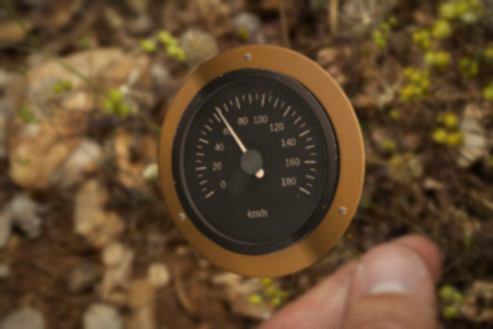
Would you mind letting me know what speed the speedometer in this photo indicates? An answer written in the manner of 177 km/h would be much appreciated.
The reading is 65 km/h
